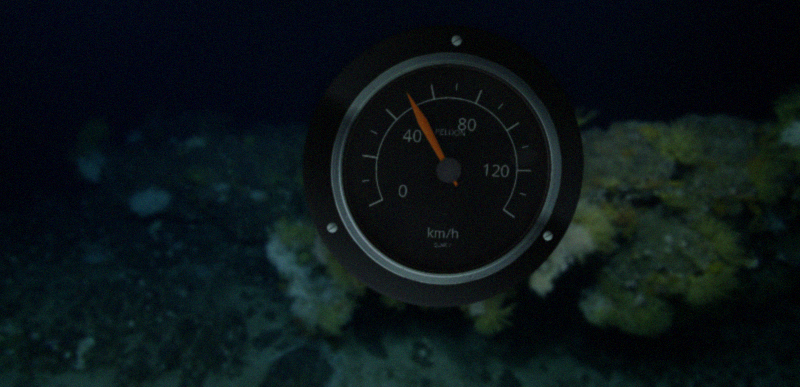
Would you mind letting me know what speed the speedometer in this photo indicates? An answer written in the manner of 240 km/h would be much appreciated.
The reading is 50 km/h
